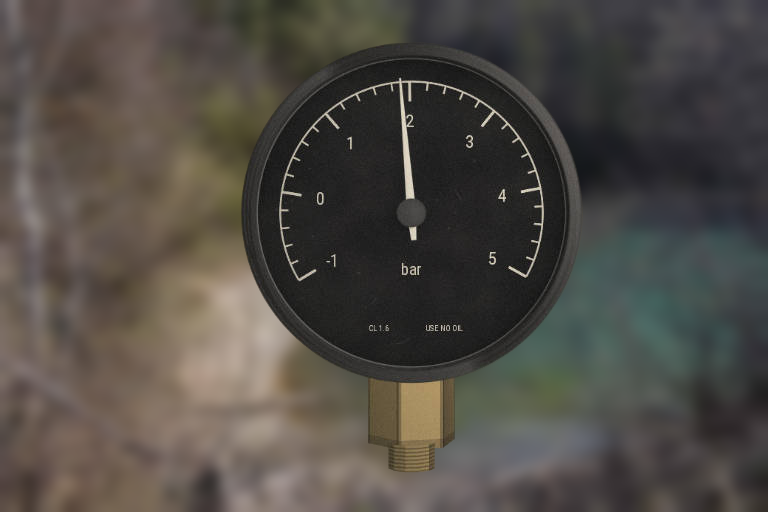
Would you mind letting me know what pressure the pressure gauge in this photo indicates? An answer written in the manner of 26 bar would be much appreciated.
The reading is 1.9 bar
